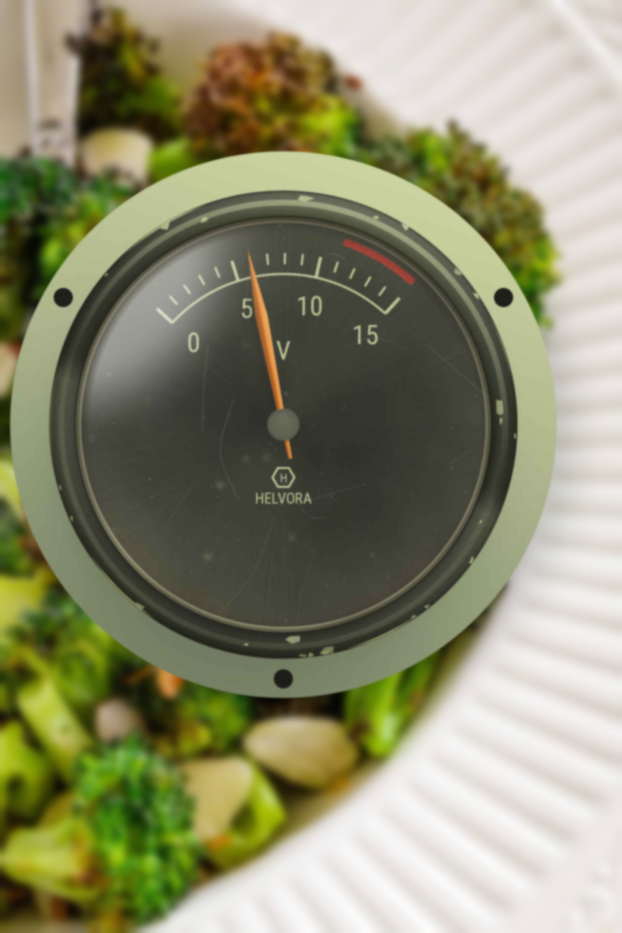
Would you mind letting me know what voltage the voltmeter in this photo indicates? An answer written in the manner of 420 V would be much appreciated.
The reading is 6 V
